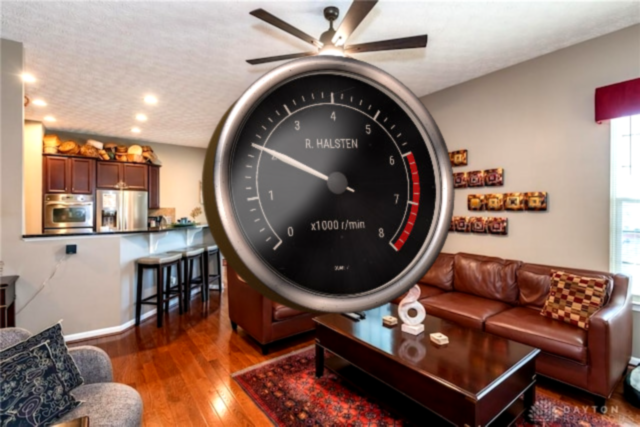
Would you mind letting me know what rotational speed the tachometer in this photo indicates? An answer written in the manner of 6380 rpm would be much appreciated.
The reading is 2000 rpm
